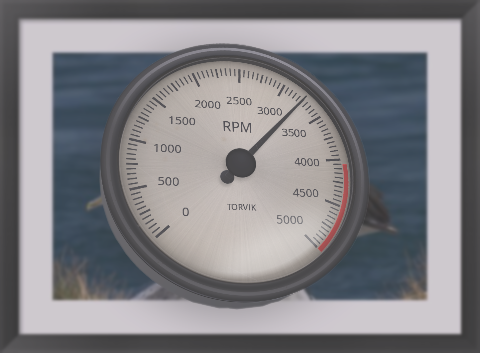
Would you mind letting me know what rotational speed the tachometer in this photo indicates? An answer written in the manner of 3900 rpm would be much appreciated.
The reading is 3250 rpm
